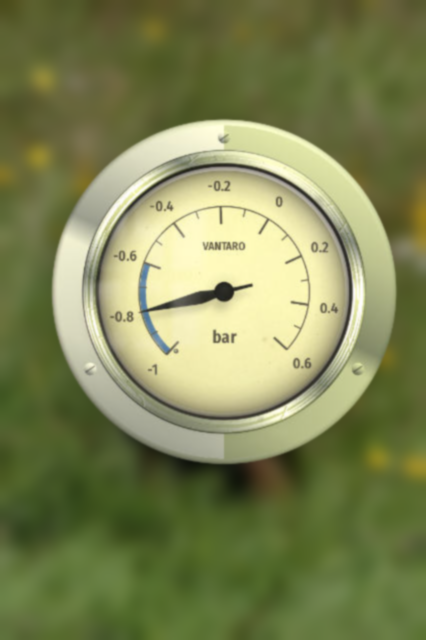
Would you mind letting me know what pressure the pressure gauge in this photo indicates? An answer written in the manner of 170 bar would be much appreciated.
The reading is -0.8 bar
